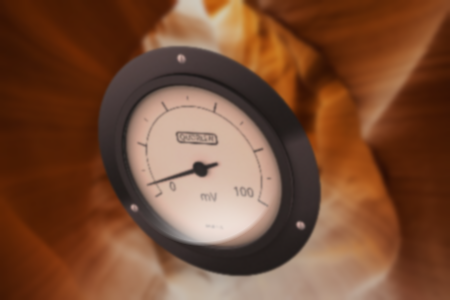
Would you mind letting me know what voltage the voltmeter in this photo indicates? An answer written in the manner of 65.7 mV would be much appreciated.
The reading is 5 mV
